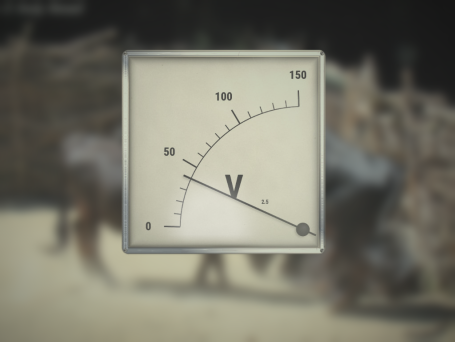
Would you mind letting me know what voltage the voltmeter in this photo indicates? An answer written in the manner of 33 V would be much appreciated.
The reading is 40 V
